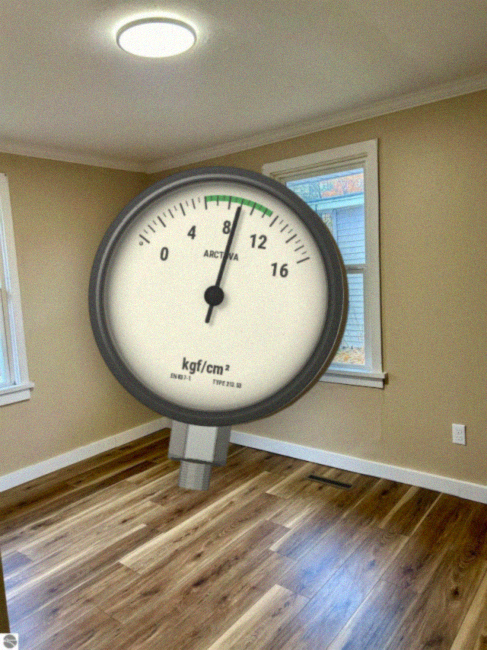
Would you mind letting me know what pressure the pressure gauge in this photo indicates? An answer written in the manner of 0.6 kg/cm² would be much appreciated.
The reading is 9 kg/cm²
